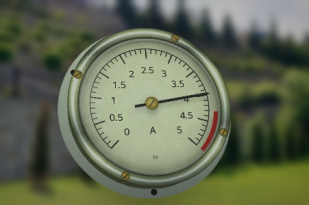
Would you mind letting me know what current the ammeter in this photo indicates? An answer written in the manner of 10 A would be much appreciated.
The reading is 4 A
